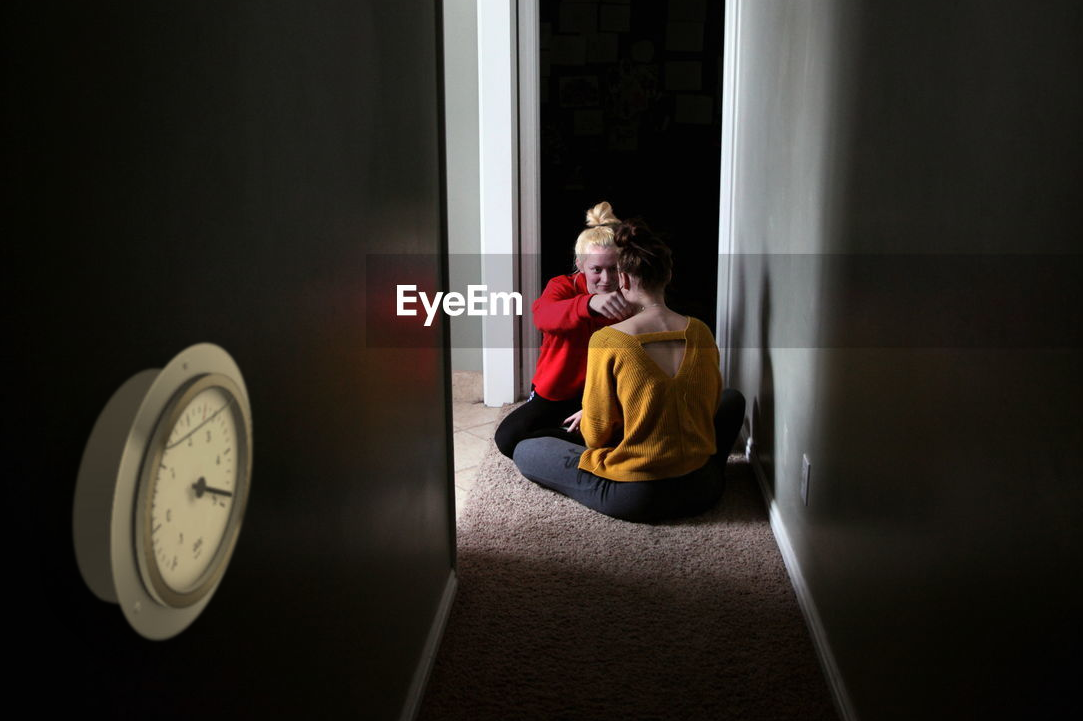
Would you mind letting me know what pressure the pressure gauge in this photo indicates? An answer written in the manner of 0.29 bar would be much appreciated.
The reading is 4.8 bar
